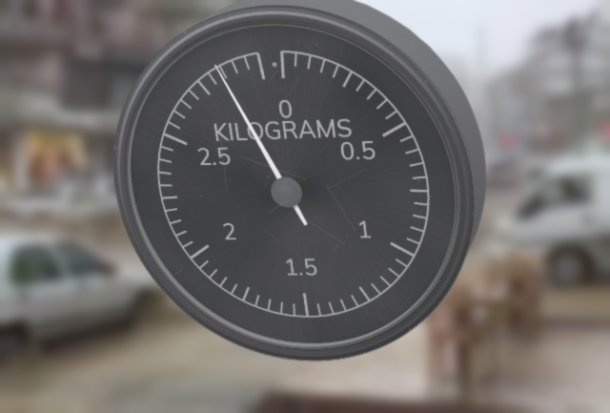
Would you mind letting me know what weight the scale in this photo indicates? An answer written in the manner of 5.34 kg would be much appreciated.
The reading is 2.85 kg
